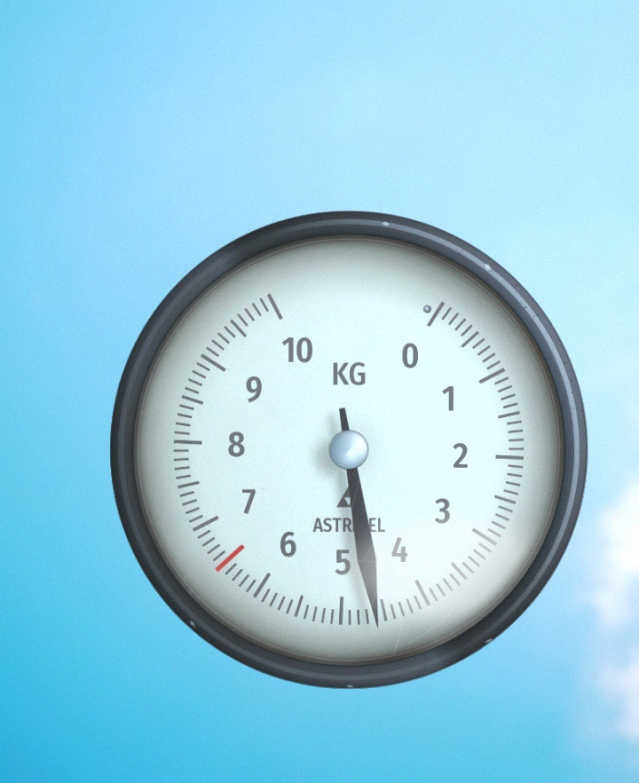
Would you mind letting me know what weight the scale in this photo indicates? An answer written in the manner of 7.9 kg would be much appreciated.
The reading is 4.6 kg
